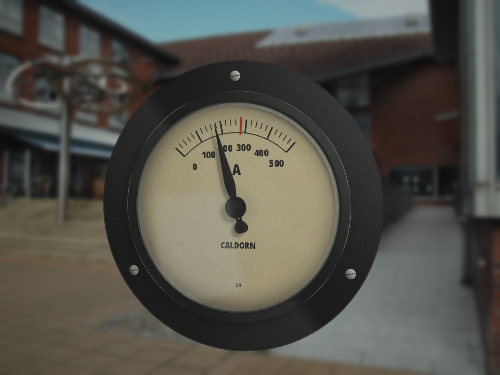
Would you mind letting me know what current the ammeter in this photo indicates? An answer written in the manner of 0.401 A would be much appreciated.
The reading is 180 A
